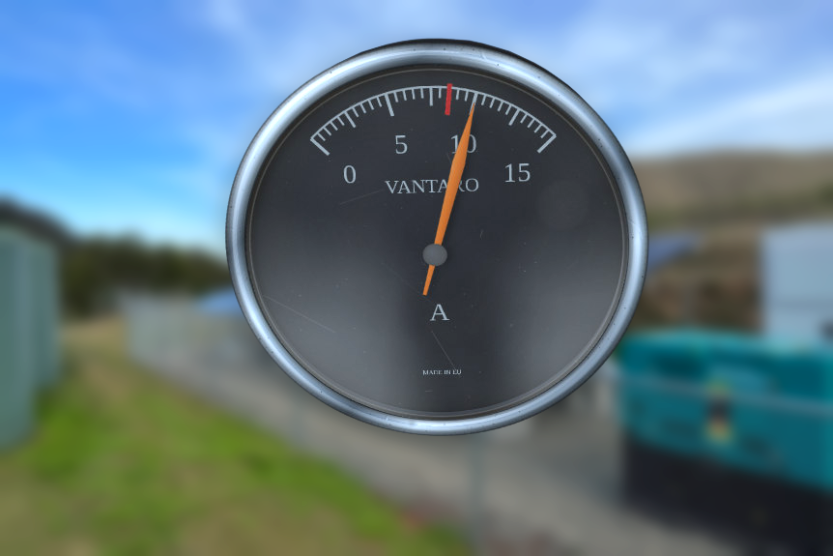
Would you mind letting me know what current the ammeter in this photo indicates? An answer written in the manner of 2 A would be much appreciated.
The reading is 10 A
